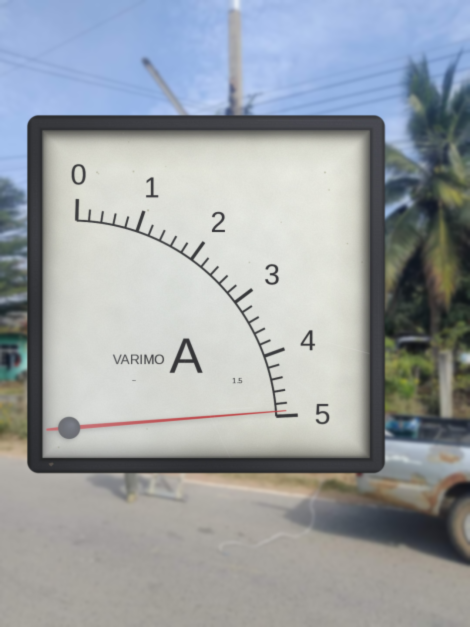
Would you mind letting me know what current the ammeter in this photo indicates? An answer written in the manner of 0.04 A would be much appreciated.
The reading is 4.9 A
